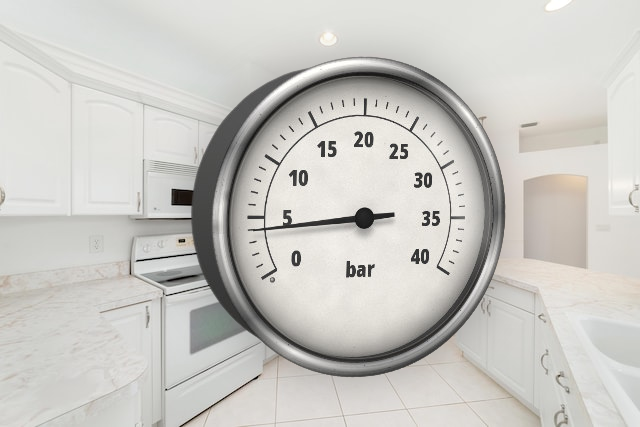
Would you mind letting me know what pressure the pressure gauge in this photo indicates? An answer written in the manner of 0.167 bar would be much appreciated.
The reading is 4 bar
